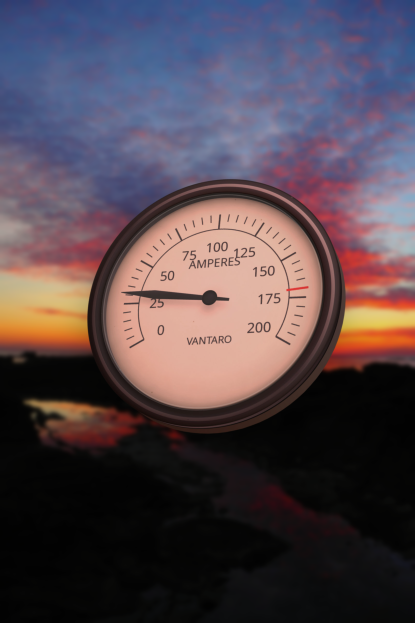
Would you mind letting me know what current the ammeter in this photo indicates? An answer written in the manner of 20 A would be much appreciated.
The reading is 30 A
